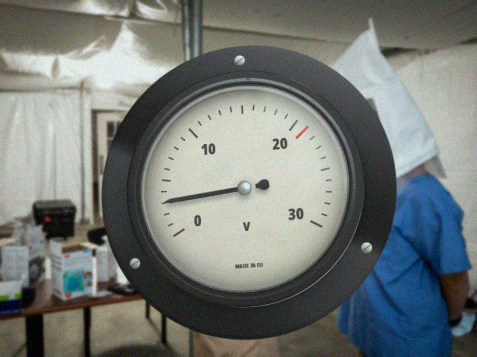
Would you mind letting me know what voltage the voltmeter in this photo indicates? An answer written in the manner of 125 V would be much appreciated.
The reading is 3 V
